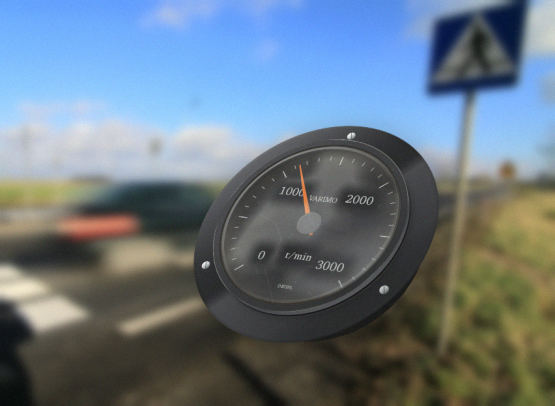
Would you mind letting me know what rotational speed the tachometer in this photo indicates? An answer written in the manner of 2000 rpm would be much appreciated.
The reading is 1150 rpm
